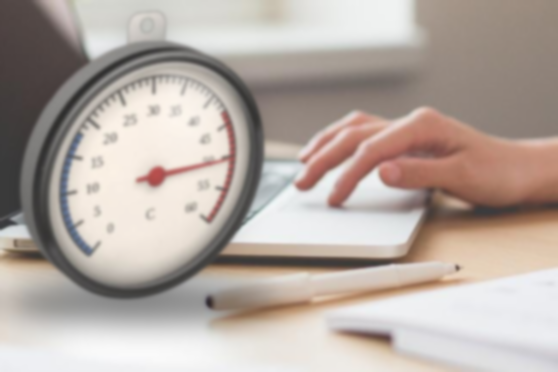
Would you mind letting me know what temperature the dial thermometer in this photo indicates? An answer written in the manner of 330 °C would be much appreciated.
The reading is 50 °C
